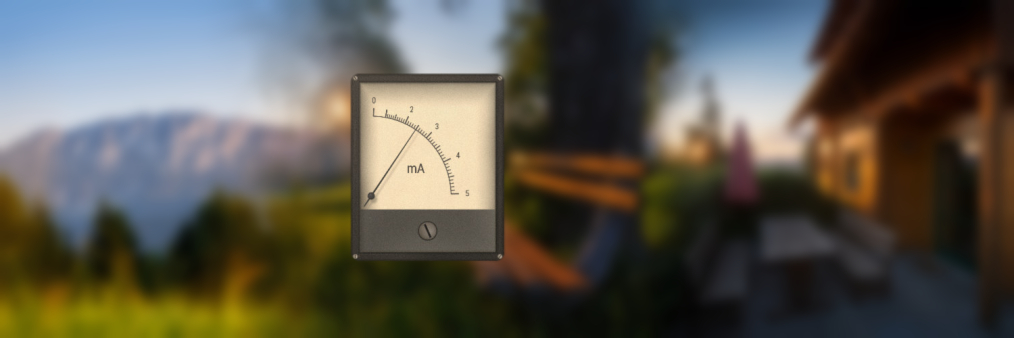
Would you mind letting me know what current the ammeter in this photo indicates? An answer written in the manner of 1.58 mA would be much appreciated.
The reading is 2.5 mA
